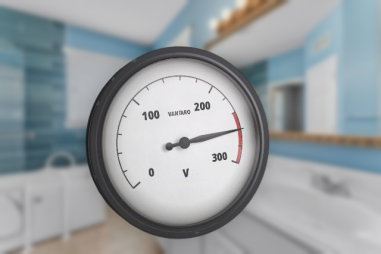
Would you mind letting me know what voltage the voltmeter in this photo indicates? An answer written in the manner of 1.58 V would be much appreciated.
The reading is 260 V
